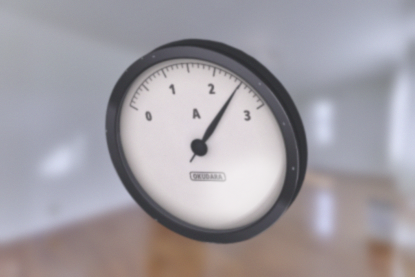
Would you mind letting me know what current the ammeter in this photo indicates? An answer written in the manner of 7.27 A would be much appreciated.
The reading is 2.5 A
